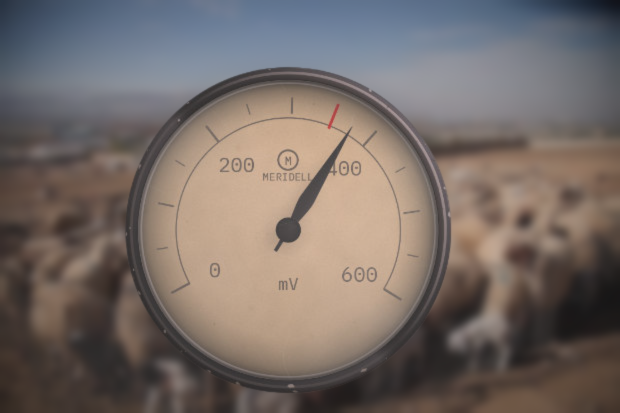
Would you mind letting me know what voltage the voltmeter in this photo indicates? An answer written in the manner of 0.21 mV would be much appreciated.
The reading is 375 mV
